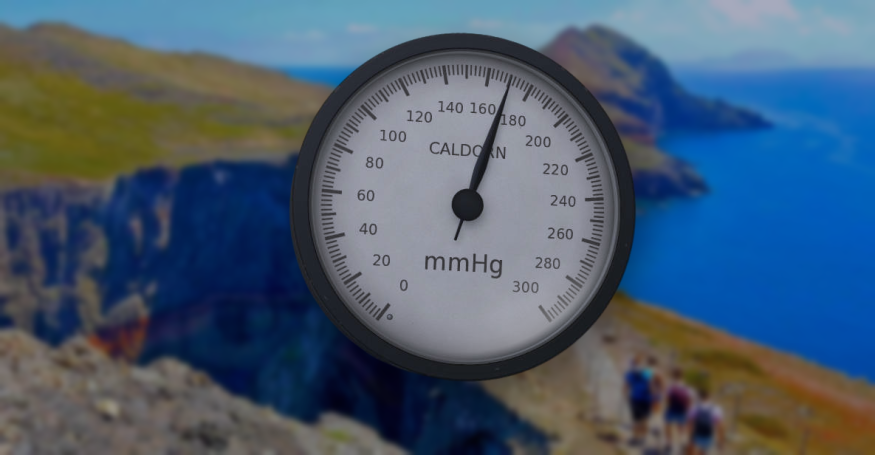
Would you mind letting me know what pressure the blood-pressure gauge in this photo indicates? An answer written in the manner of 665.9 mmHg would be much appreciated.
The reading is 170 mmHg
